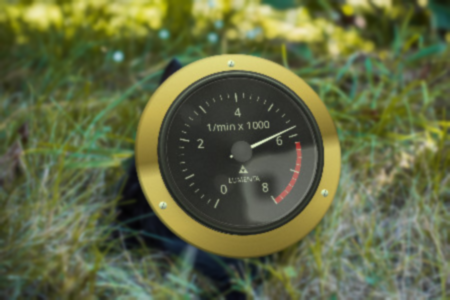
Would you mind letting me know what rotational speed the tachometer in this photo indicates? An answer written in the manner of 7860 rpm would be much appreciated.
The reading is 5800 rpm
